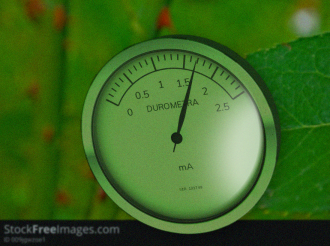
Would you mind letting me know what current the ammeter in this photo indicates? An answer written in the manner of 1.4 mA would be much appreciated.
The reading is 1.7 mA
